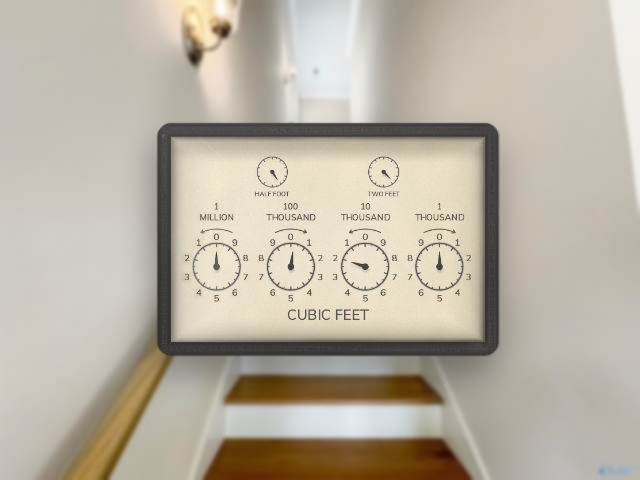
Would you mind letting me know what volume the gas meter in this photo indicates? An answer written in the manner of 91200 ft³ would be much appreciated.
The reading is 2000 ft³
